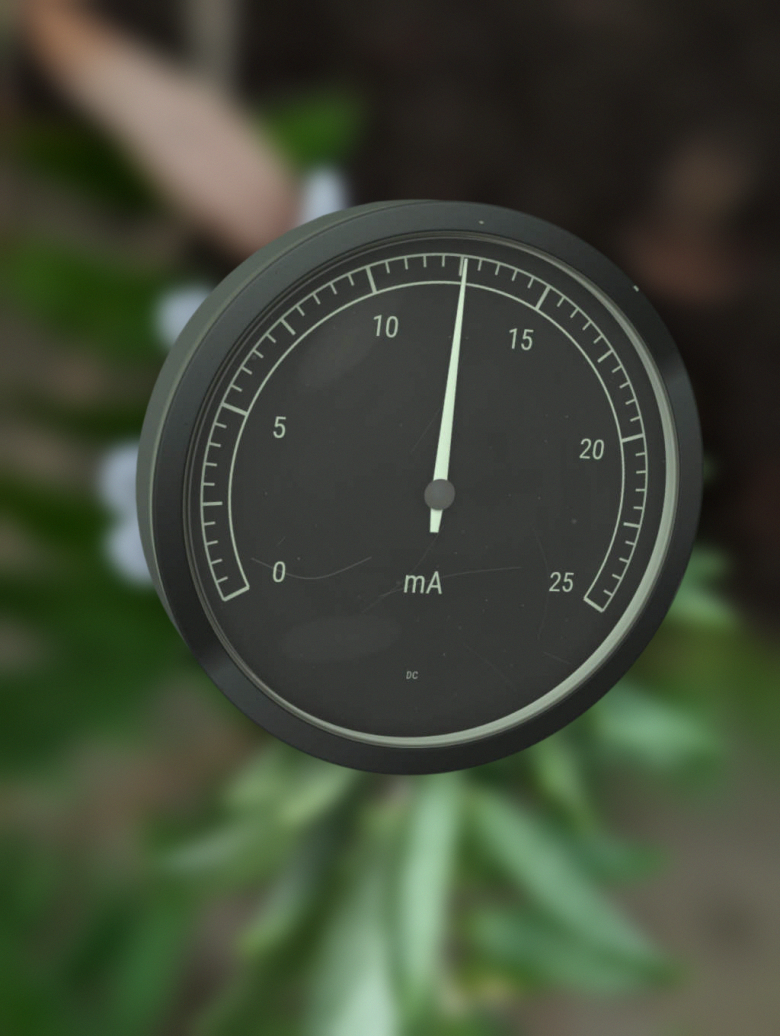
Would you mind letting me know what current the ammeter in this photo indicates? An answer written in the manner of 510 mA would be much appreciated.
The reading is 12.5 mA
